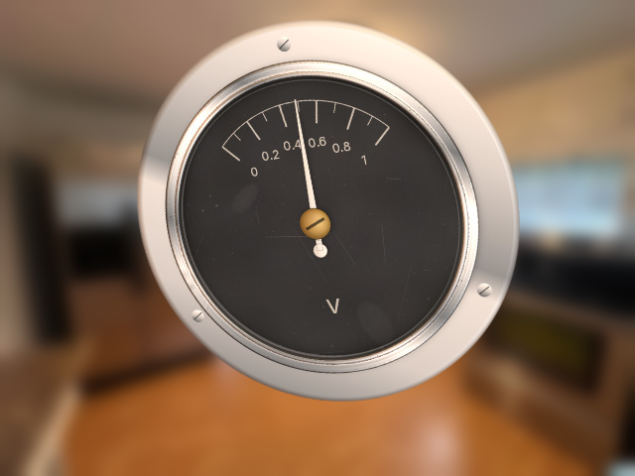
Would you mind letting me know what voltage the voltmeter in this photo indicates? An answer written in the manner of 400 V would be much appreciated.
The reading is 0.5 V
